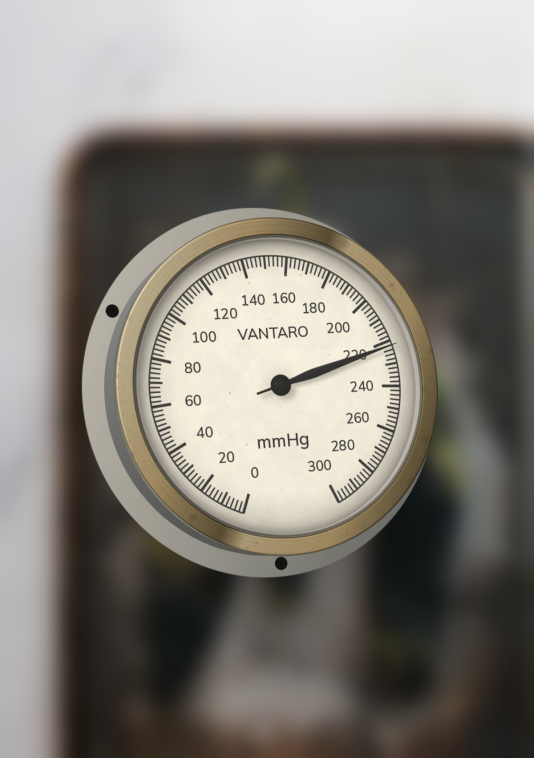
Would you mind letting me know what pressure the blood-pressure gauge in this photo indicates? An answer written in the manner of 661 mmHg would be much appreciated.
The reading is 222 mmHg
